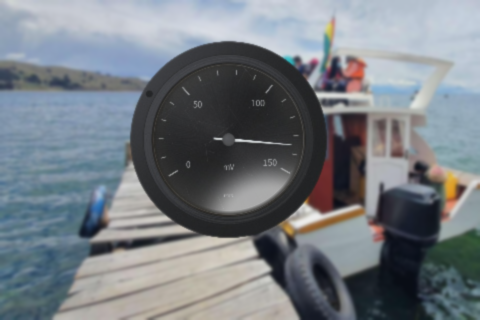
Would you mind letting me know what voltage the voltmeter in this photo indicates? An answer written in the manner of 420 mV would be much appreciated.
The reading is 135 mV
